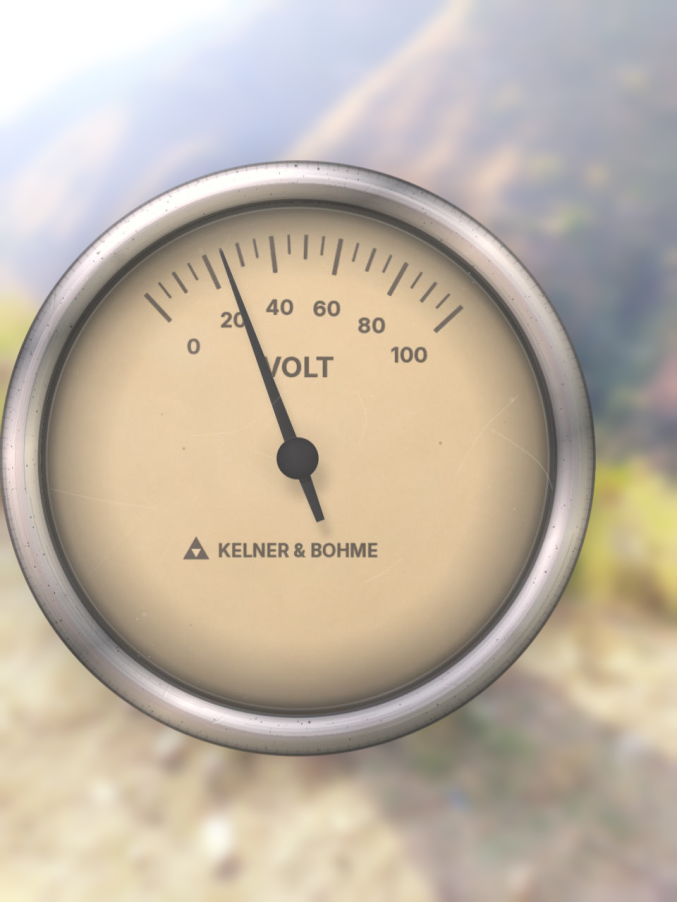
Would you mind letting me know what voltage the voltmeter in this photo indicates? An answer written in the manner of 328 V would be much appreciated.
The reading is 25 V
